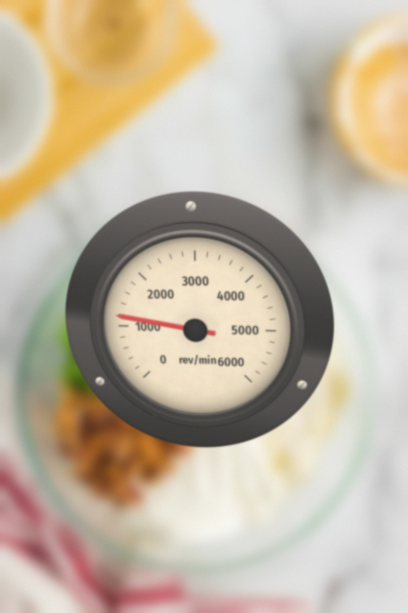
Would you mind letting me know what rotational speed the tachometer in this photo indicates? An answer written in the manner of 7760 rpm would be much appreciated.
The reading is 1200 rpm
